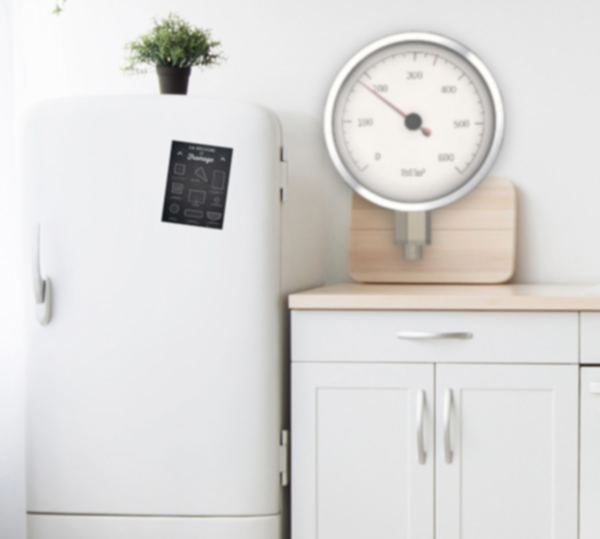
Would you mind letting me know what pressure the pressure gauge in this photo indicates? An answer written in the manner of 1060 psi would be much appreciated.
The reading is 180 psi
